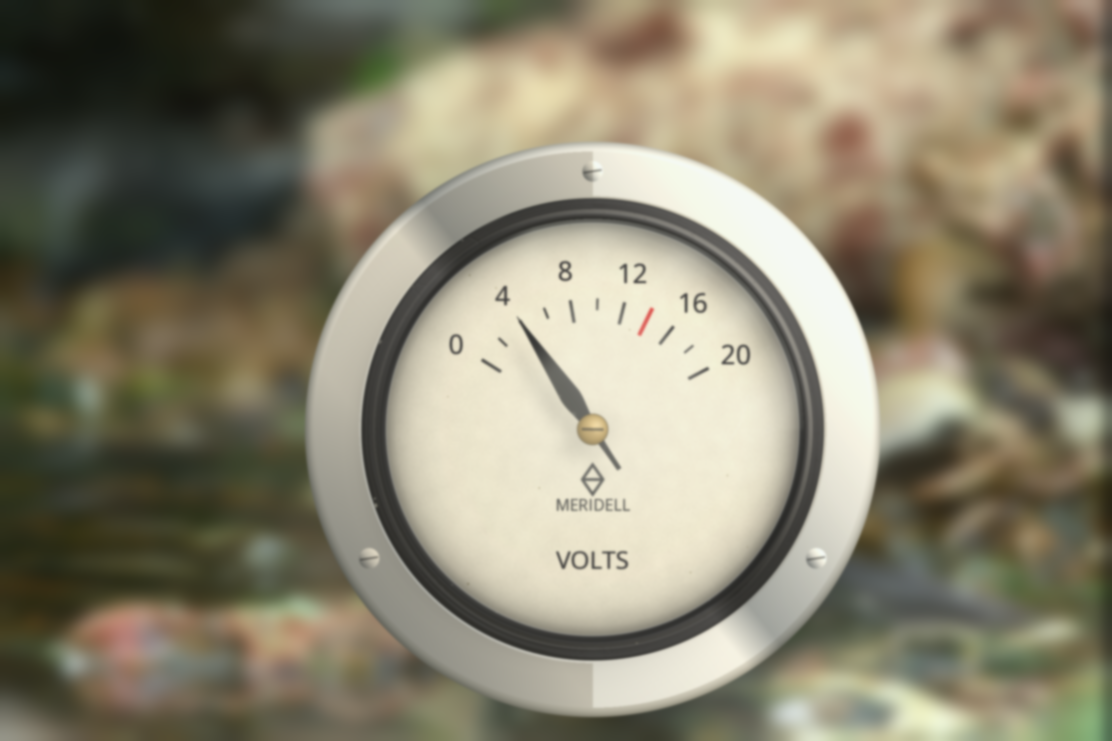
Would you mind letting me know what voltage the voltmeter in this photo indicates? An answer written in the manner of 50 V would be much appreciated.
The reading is 4 V
